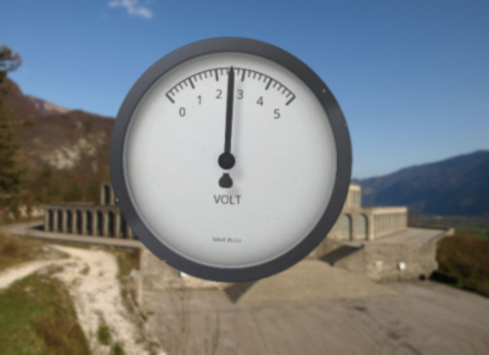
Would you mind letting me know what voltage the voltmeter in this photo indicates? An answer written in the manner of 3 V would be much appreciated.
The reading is 2.6 V
